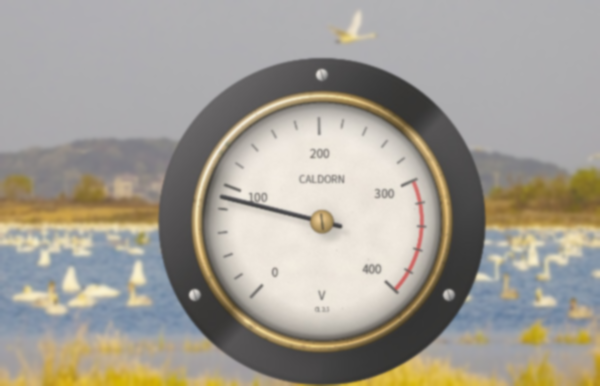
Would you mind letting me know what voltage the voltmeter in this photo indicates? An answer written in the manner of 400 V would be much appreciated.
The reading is 90 V
